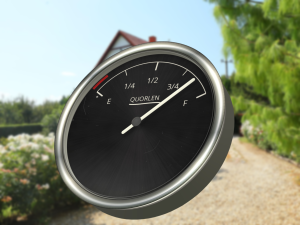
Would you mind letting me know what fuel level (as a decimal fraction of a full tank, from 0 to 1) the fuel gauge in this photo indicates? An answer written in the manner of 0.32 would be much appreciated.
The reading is 0.875
